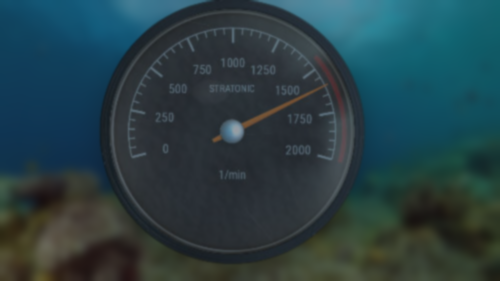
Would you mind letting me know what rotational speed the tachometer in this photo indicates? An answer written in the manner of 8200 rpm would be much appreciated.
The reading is 1600 rpm
